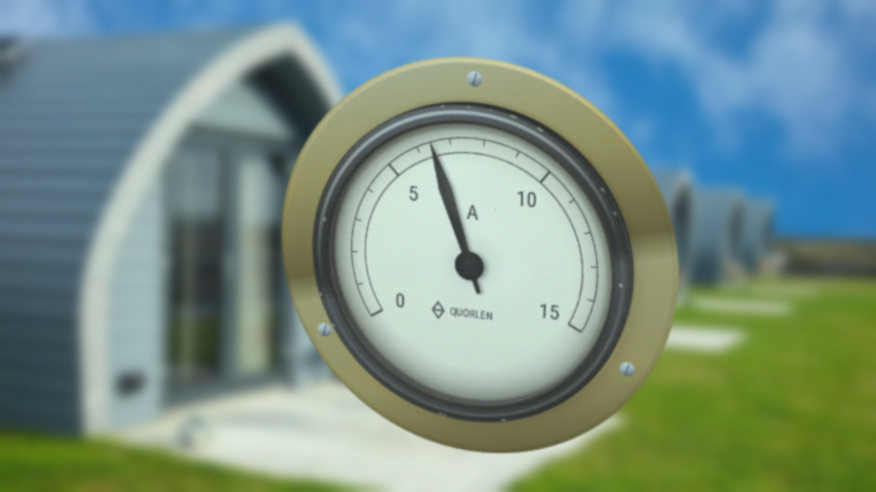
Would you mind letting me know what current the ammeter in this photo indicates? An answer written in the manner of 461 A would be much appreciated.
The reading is 6.5 A
